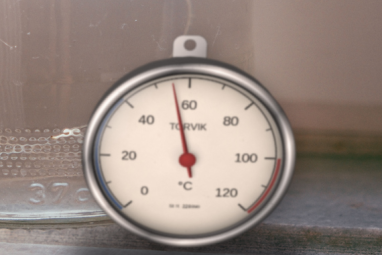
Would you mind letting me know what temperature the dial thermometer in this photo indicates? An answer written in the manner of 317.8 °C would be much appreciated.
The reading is 55 °C
